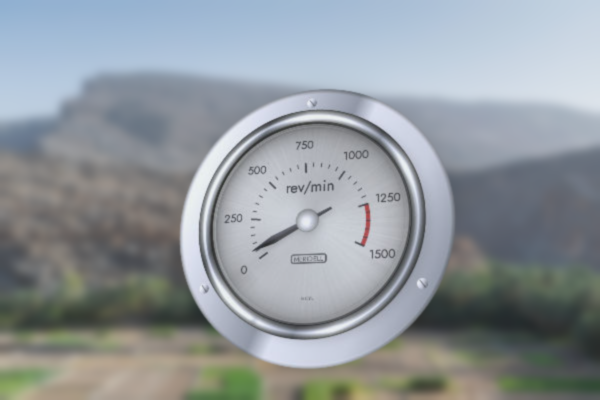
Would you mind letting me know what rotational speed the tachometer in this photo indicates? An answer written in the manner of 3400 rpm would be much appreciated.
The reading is 50 rpm
